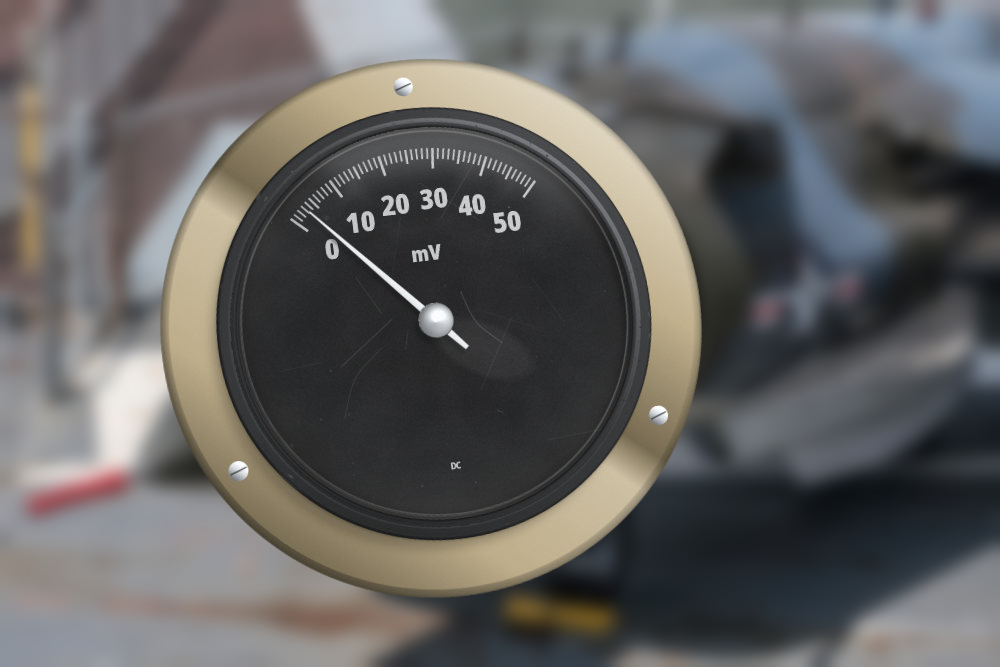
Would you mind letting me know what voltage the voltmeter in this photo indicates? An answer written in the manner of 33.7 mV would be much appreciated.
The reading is 3 mV
